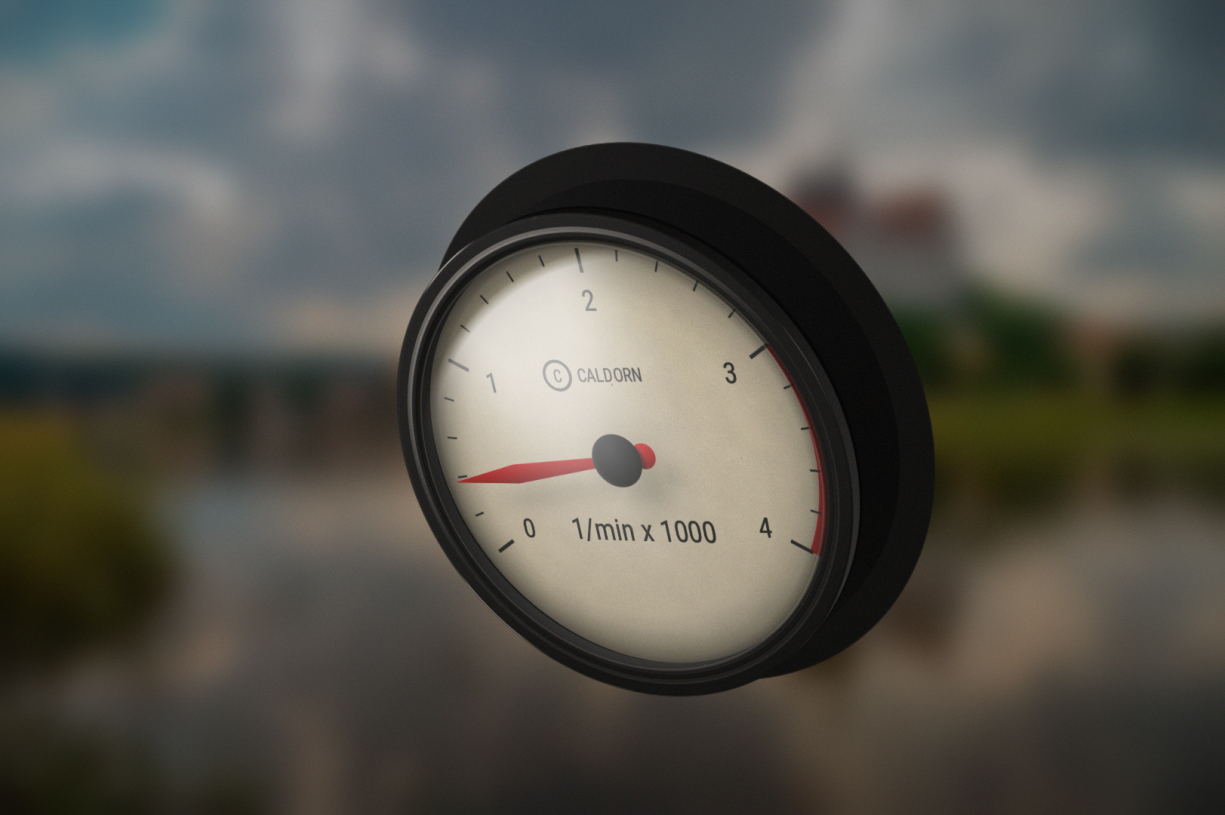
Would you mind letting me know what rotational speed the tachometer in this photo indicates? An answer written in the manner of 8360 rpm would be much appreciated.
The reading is 400 rpm
